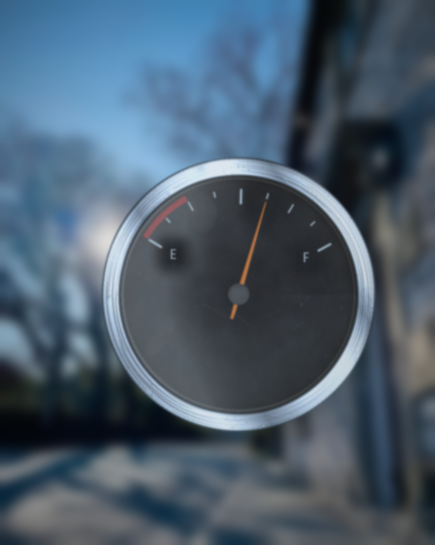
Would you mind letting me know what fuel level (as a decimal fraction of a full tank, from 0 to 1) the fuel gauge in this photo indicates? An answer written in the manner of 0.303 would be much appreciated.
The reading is 0.625
